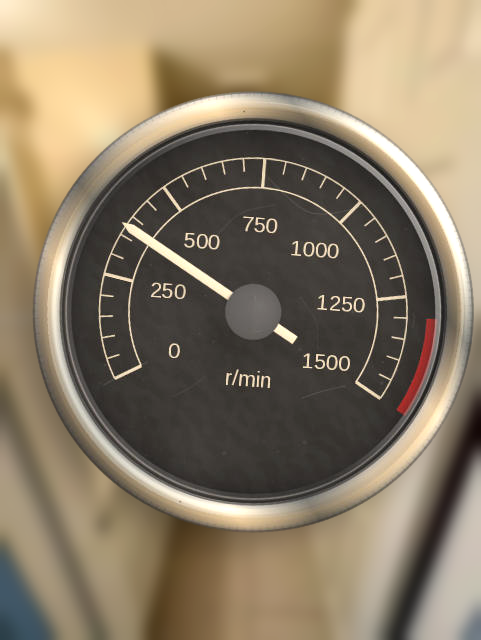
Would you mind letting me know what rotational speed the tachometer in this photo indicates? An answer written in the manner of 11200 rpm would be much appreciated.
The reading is 375 rpm
